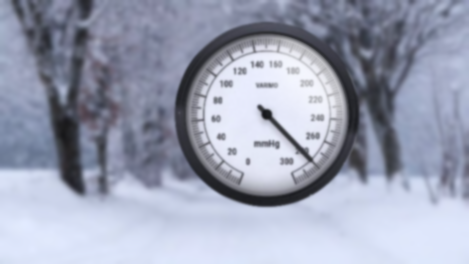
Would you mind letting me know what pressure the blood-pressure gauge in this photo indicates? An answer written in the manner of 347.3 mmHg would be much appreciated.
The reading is 280 mmHg
